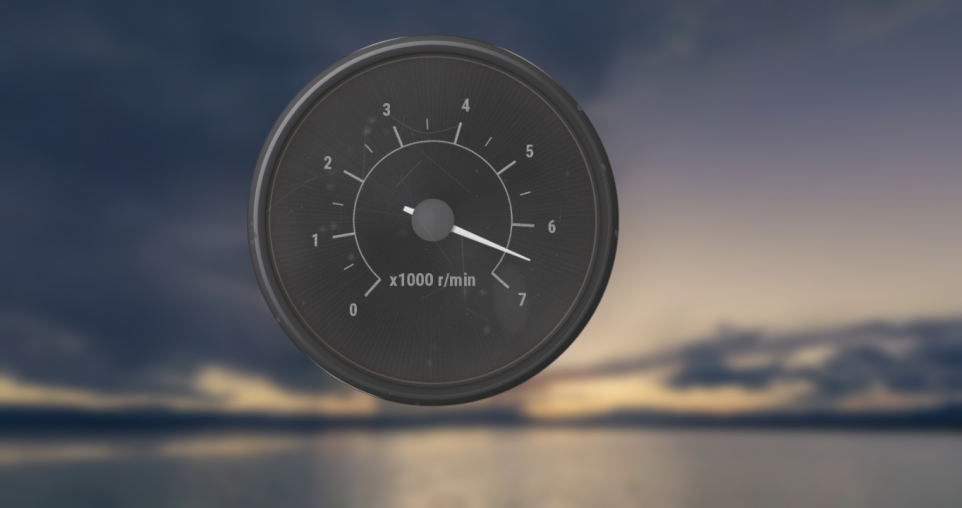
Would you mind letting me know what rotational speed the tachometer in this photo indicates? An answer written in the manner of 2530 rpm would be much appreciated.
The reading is 6500 rpm
